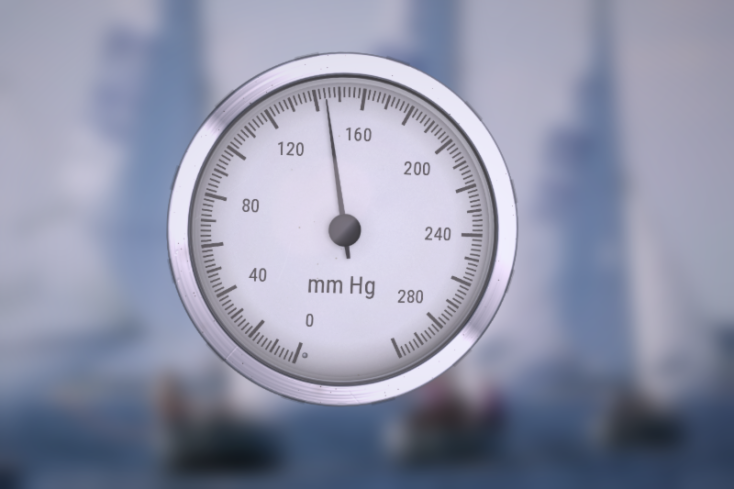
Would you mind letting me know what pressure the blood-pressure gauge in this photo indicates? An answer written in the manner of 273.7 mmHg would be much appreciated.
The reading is 144 mmHg
